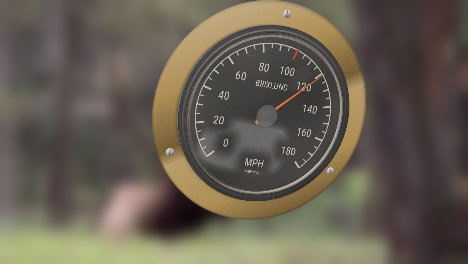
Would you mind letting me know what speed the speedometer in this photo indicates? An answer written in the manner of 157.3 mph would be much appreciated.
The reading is 120 mph
